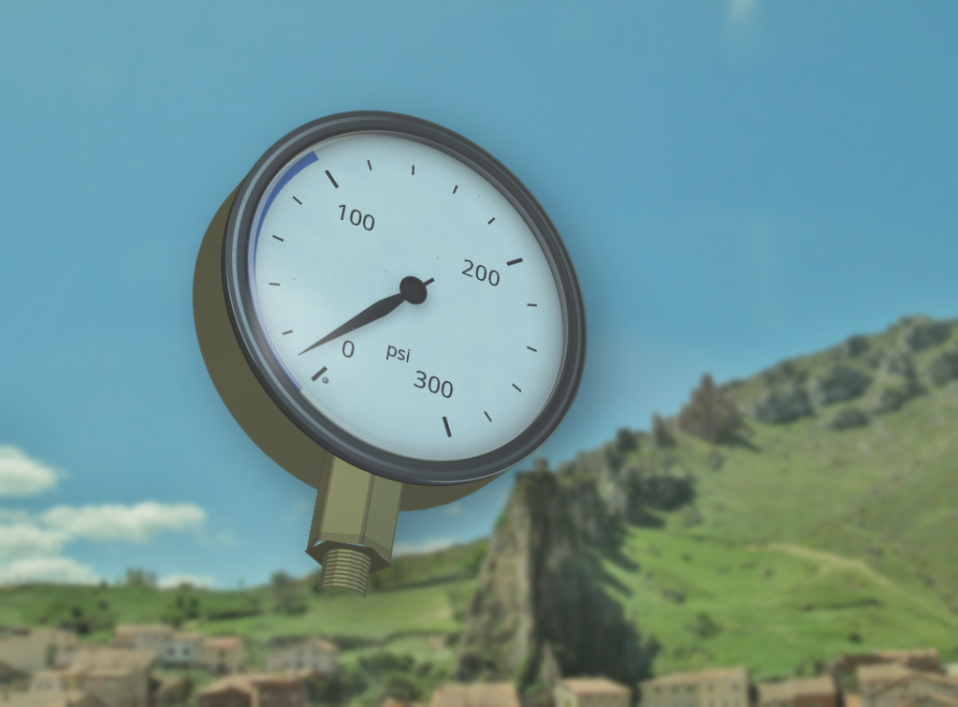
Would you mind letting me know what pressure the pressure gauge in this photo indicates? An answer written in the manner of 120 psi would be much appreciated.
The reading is 10 psi
